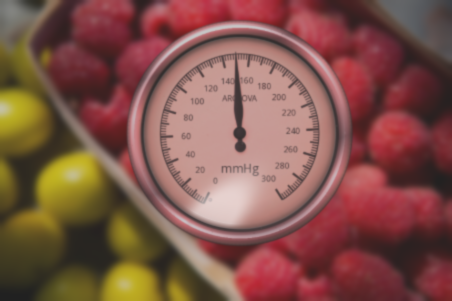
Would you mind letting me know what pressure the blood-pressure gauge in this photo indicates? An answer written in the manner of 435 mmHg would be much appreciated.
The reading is 150 mmHg
